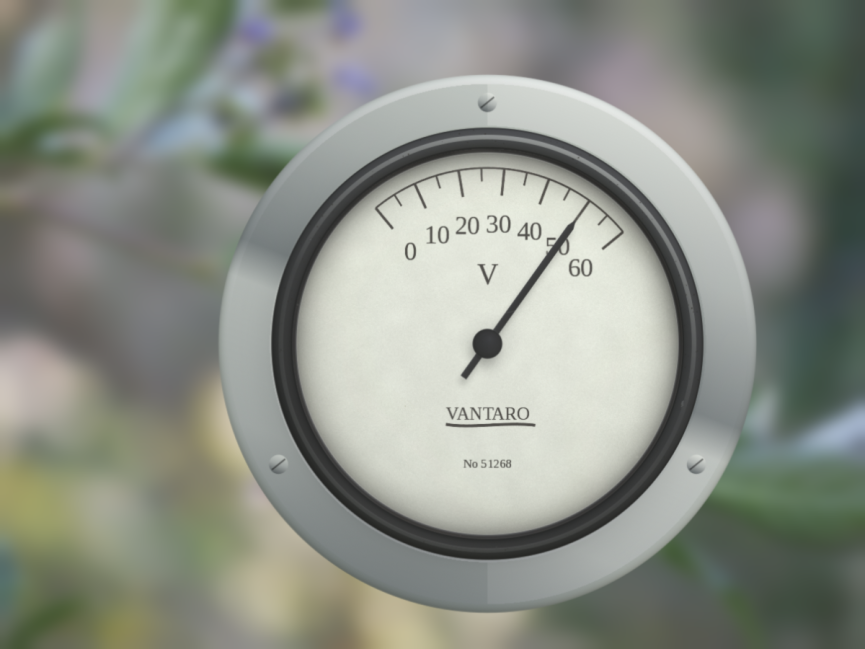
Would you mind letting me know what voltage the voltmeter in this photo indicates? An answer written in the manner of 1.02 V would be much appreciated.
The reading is 50 V
